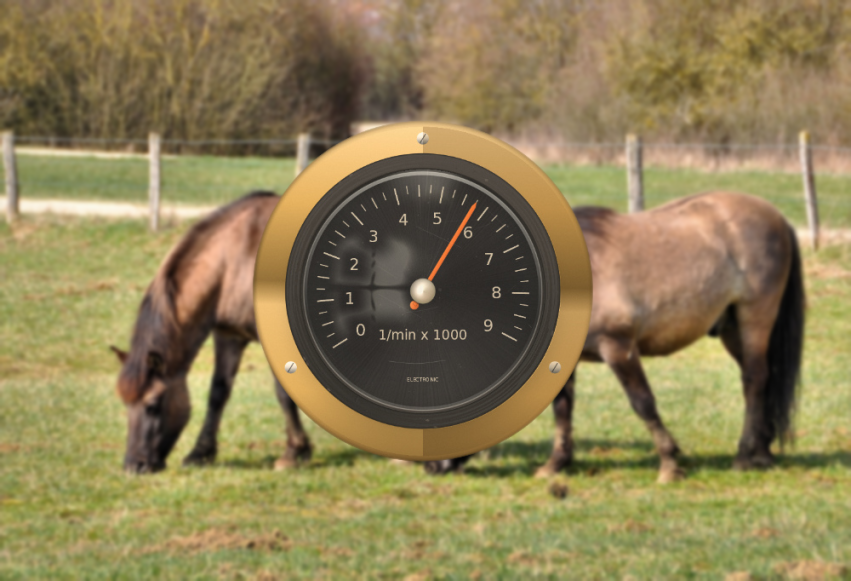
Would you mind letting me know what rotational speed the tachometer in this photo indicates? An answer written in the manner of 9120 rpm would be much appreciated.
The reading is 5750 rpm
